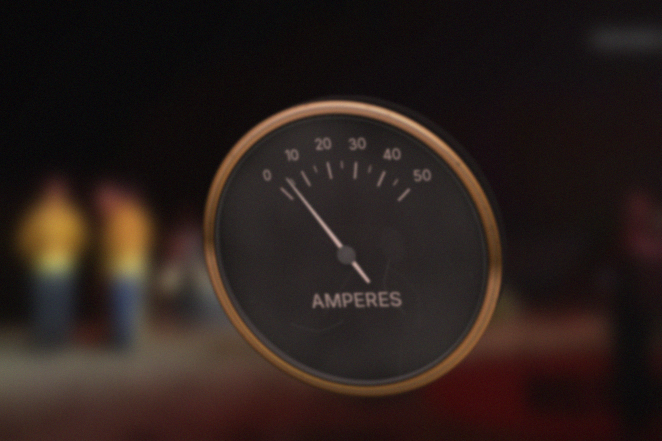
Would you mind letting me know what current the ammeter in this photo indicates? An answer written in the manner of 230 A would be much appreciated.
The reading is 5 A
